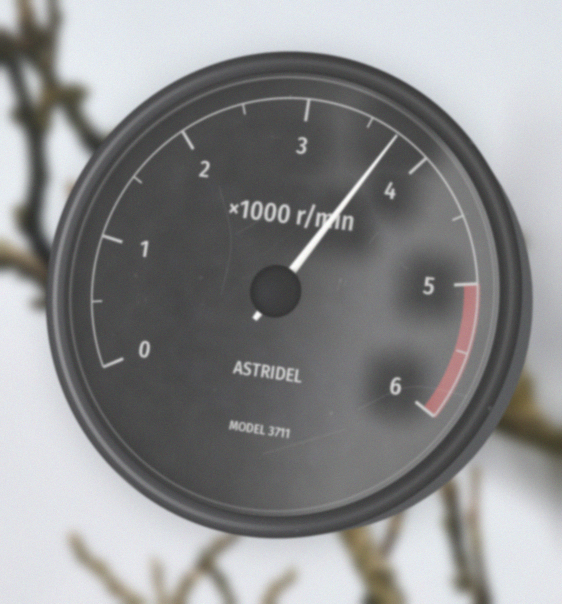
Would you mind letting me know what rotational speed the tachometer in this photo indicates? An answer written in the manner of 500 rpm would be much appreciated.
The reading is 3750 rpm
